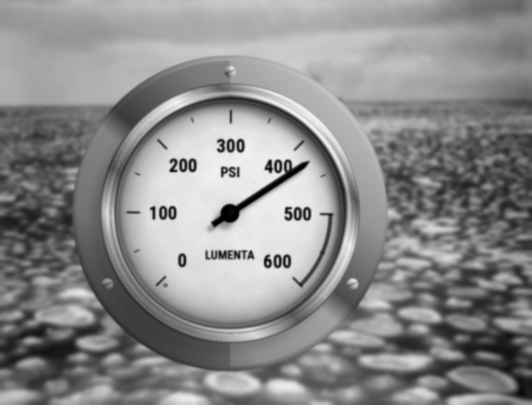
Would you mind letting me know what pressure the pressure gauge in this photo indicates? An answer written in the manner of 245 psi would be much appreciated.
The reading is 425 psi
